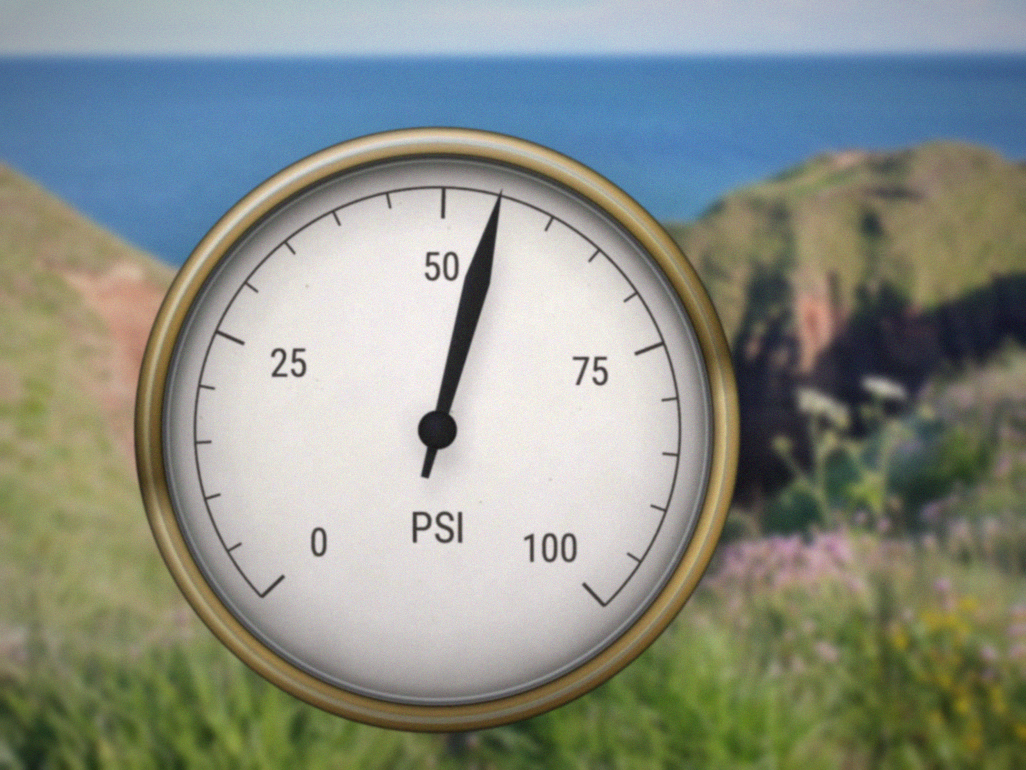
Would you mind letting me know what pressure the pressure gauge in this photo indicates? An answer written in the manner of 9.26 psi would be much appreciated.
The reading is 55 psi
